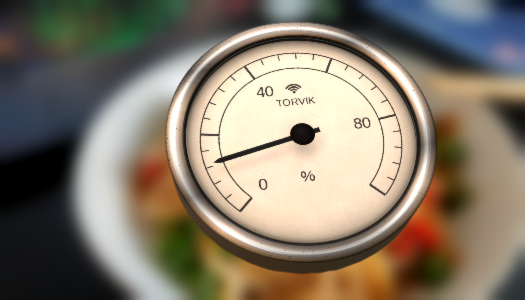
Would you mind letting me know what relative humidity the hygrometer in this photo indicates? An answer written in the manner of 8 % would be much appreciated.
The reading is 12 %
